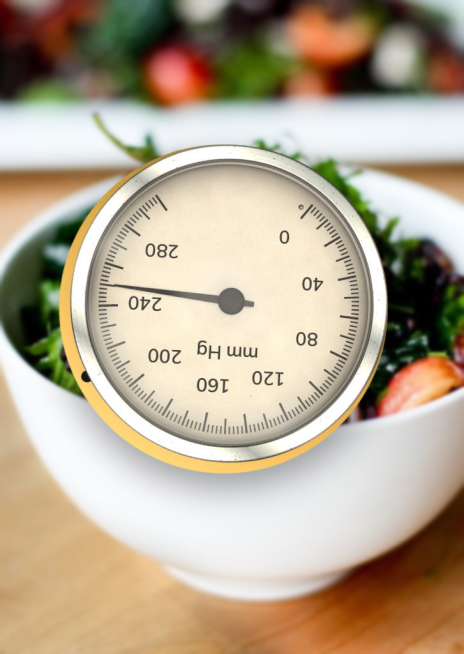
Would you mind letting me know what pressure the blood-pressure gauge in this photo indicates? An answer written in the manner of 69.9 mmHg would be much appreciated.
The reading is 250 mmHg
